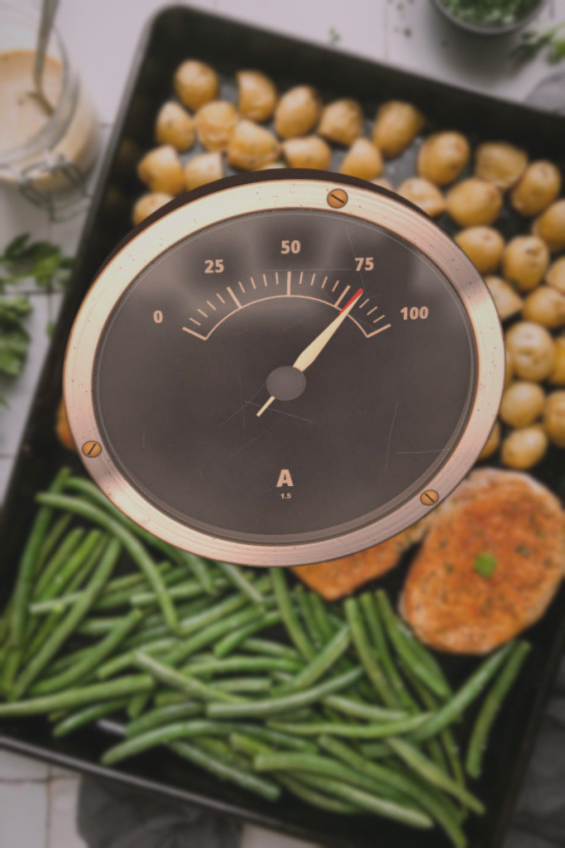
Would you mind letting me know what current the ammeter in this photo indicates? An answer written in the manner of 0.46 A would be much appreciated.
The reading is 80 A
